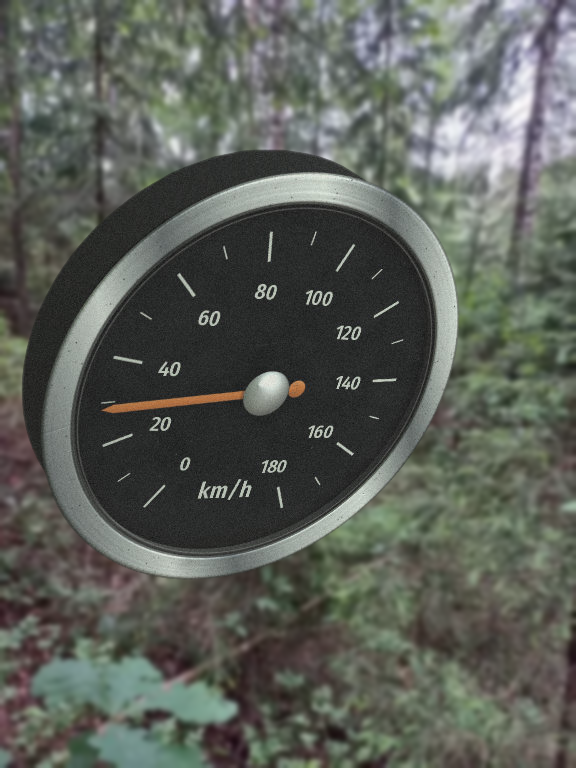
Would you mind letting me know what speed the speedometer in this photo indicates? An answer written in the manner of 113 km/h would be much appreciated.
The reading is 30 km/h
